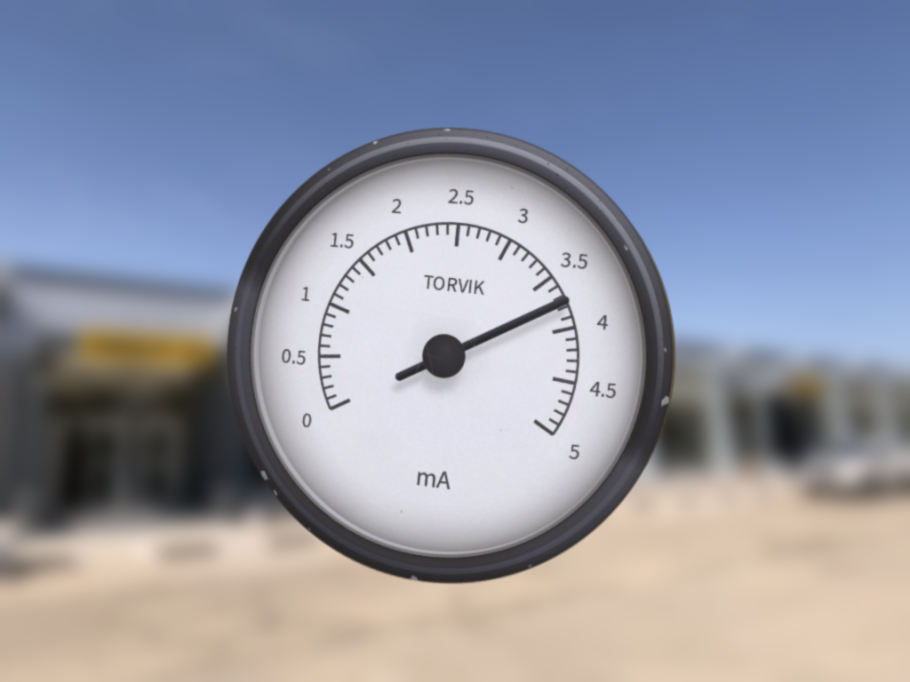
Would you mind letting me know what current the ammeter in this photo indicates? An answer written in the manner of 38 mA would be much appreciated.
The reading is 3.75 mA
